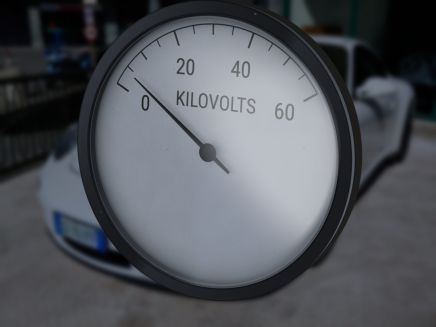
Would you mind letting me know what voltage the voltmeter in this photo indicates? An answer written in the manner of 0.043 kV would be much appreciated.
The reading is 5 kV
